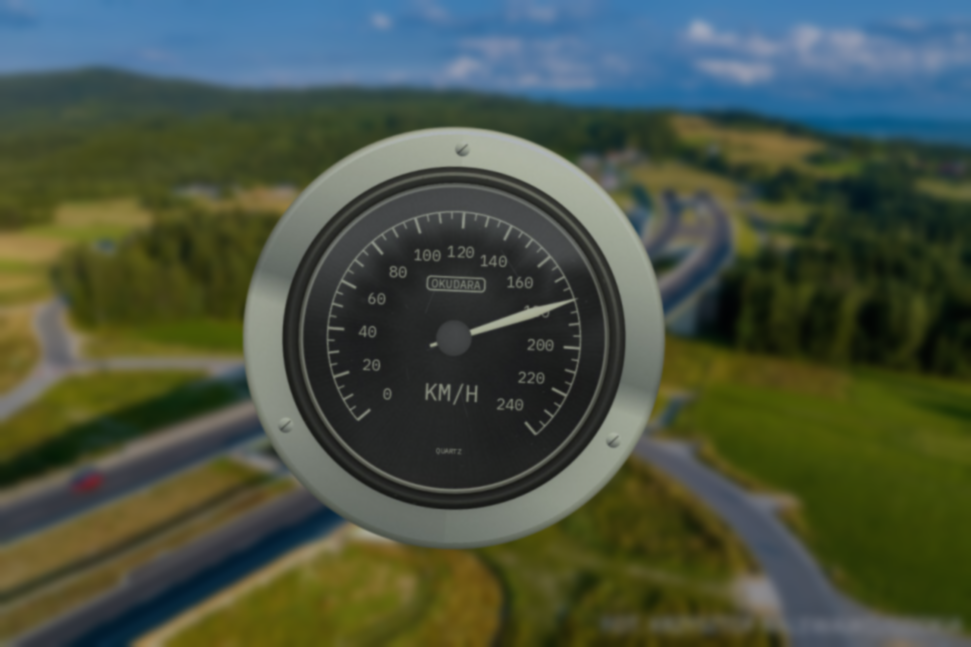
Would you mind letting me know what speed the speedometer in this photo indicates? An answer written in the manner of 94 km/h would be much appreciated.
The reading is 180 km/h
